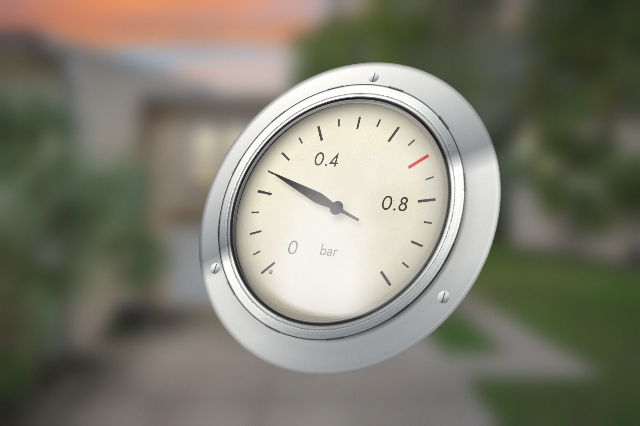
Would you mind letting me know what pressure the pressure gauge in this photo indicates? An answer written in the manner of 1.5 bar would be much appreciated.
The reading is 0.25 bar
